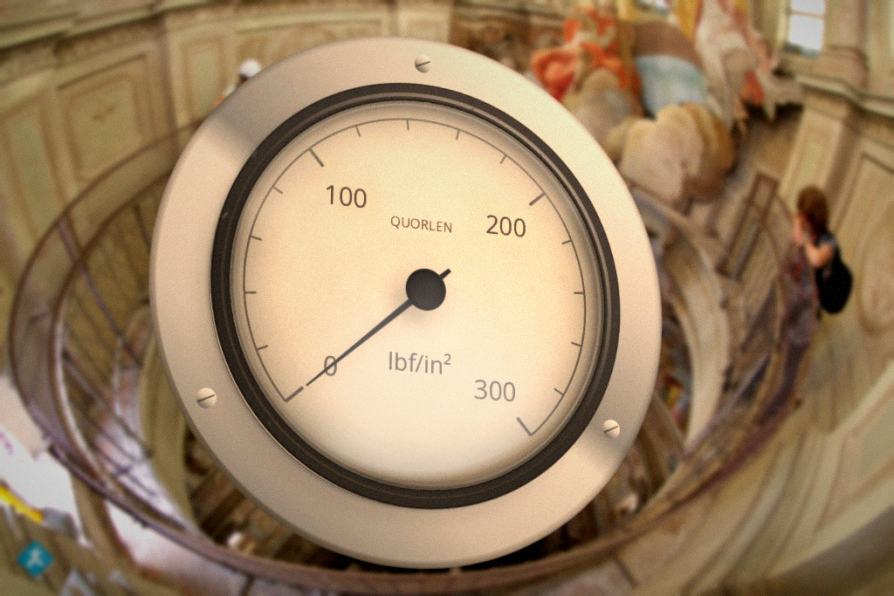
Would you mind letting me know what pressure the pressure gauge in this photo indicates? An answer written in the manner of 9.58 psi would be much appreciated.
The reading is 0 psi
